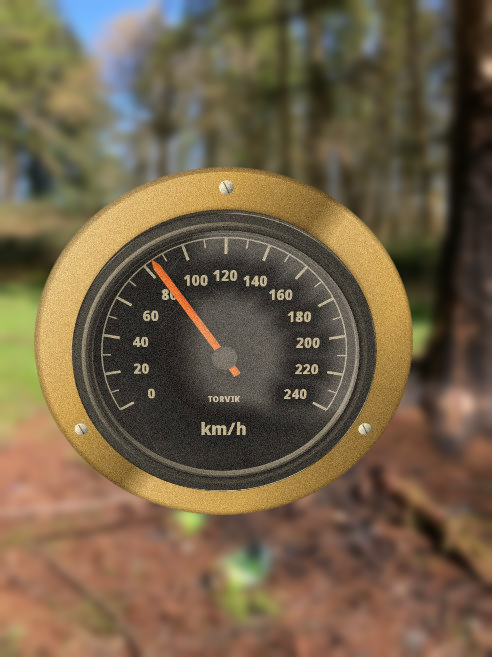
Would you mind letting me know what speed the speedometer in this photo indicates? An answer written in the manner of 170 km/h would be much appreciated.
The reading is 85 km/h
